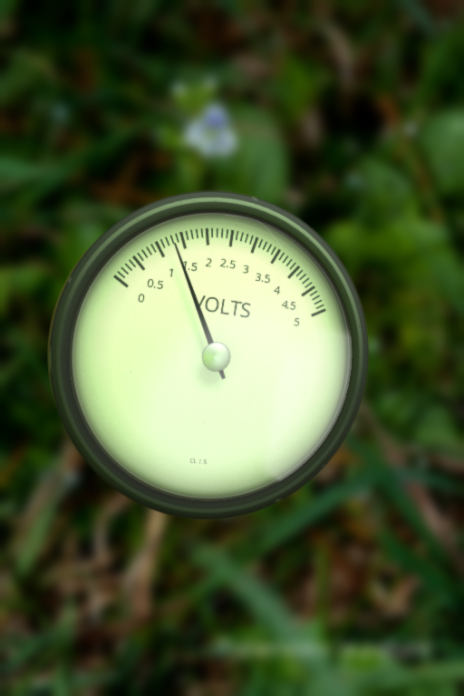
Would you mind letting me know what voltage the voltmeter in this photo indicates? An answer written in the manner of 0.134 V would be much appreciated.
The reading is 1.3 V
